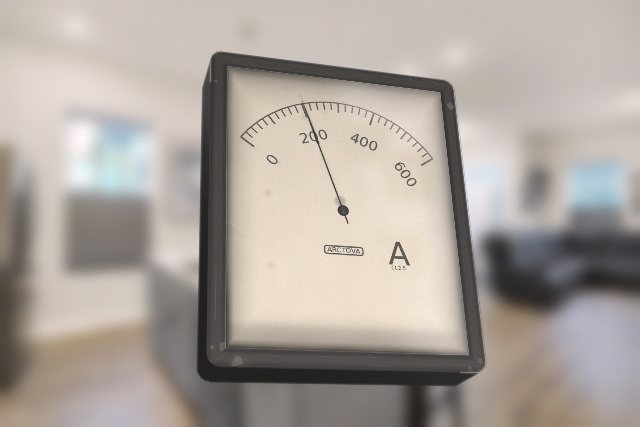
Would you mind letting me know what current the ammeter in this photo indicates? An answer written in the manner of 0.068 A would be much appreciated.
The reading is 200 A
